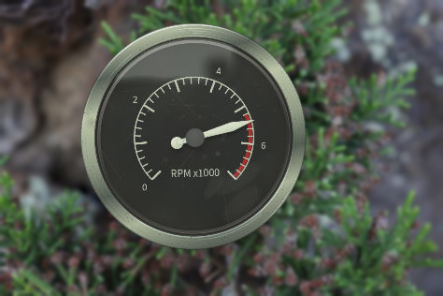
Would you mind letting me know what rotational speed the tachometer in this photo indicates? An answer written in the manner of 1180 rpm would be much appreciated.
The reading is 5400 rpm
